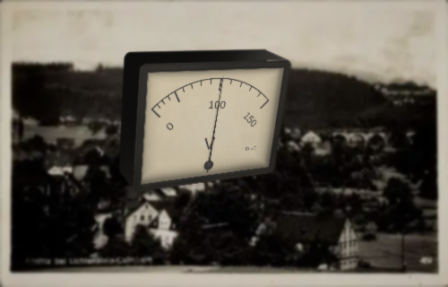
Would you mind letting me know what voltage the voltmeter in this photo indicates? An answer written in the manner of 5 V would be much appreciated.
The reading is 100 V
